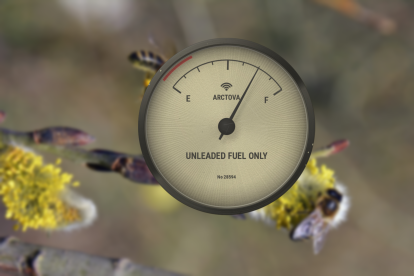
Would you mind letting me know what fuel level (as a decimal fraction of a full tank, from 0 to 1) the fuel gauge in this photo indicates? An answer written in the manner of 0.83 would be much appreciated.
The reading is 0.75
